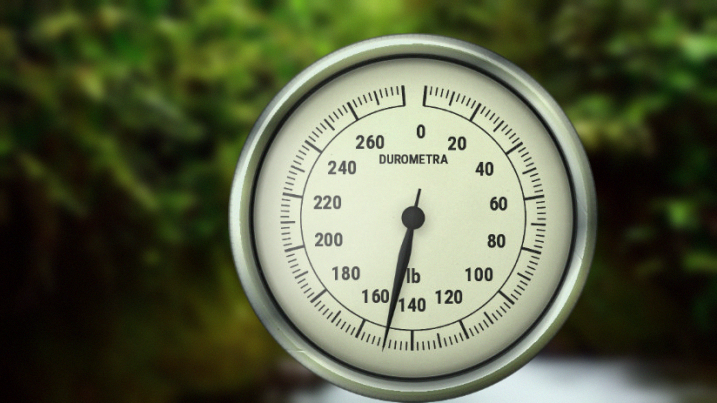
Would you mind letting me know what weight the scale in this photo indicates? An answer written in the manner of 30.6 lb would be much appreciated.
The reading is 150 lb
